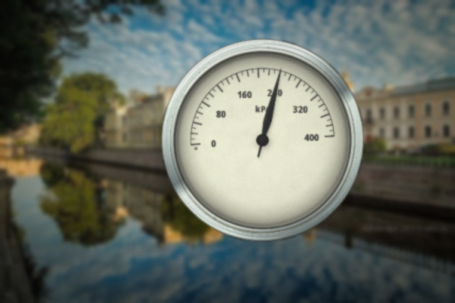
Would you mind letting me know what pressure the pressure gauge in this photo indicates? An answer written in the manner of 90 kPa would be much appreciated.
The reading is 240 kPa
